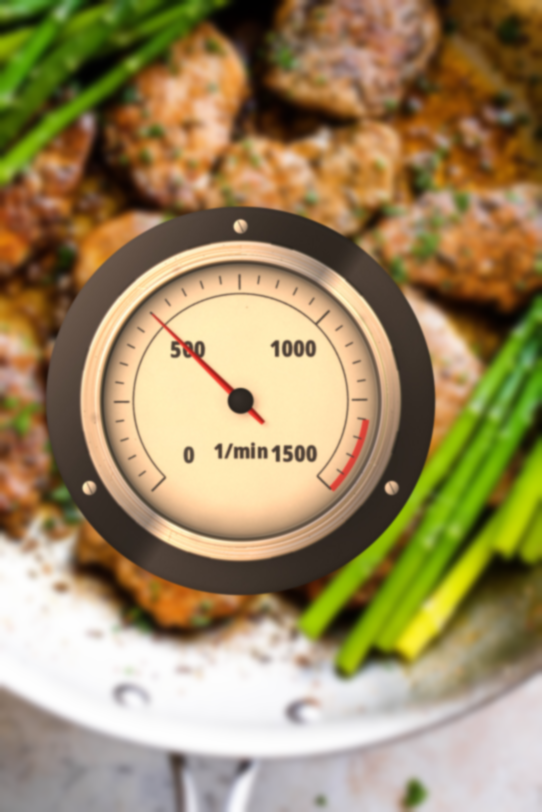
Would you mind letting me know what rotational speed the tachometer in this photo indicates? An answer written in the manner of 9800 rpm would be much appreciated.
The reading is 500 rpm
